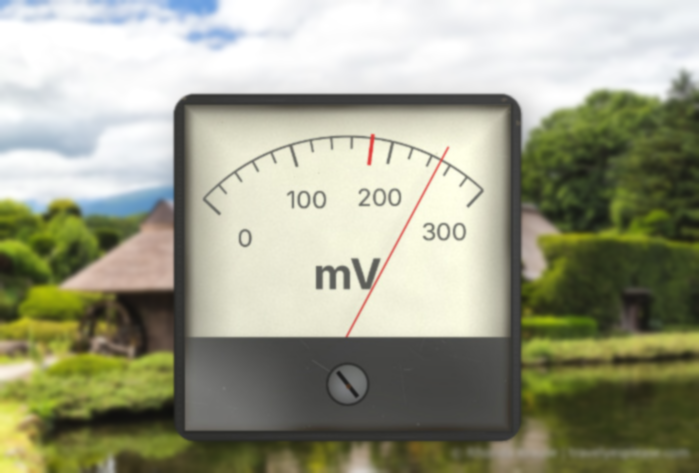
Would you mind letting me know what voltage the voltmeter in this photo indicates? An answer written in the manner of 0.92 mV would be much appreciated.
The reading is 250 mV
